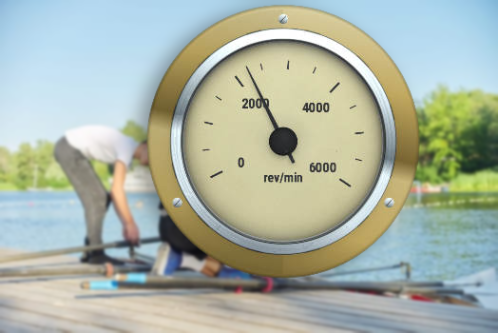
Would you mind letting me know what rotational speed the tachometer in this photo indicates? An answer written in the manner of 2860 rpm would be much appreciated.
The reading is 2250 rpm
